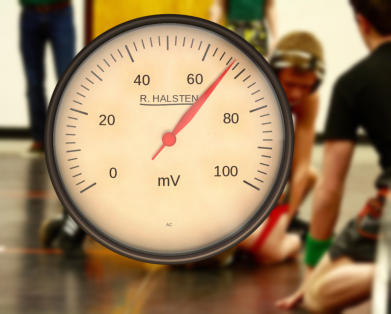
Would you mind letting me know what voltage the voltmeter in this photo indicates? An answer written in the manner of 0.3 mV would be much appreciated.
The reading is 67 mV
